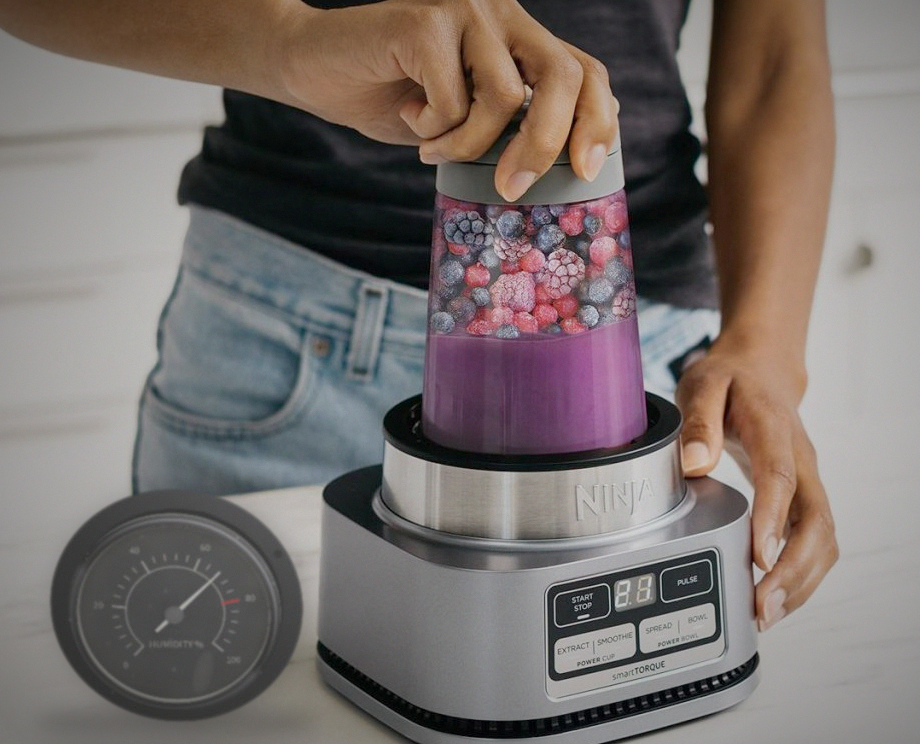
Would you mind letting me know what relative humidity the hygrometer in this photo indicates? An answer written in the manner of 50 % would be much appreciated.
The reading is 68 %
